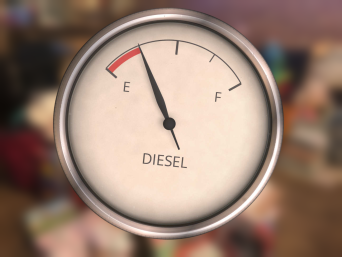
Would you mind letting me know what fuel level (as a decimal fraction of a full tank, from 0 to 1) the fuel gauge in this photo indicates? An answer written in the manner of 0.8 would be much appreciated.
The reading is 0.25
